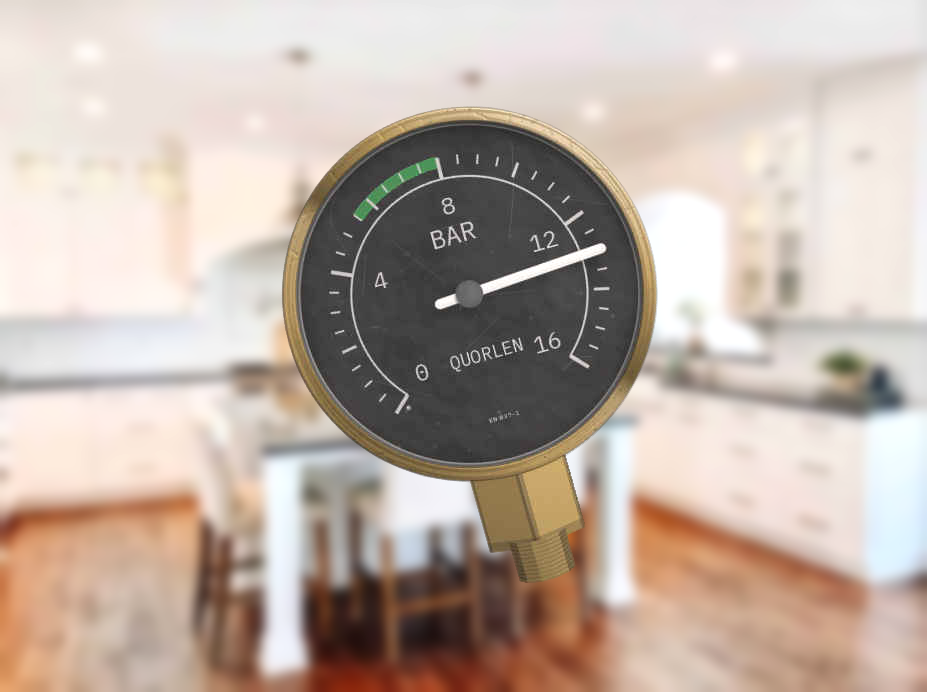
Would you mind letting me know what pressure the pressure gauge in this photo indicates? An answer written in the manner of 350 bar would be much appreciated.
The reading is 13 bar
